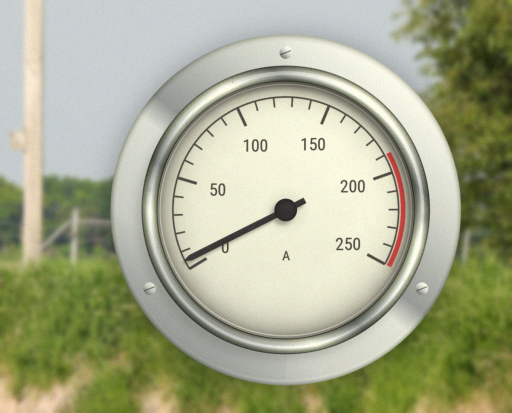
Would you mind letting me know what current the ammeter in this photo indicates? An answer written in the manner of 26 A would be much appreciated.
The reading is 5 A
